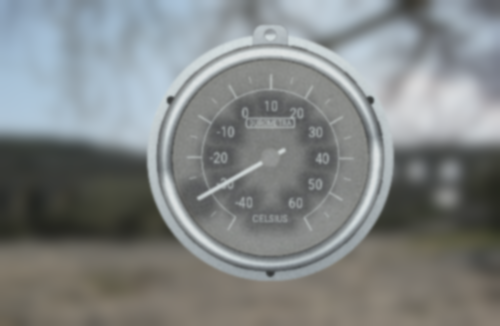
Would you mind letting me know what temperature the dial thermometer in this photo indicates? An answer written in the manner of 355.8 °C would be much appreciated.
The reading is -30 °C
